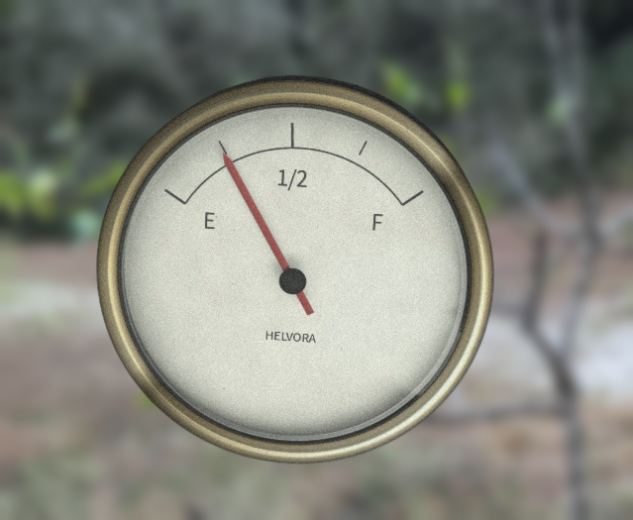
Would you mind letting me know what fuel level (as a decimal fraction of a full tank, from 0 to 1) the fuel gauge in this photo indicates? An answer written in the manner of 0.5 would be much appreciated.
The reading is 0.25
